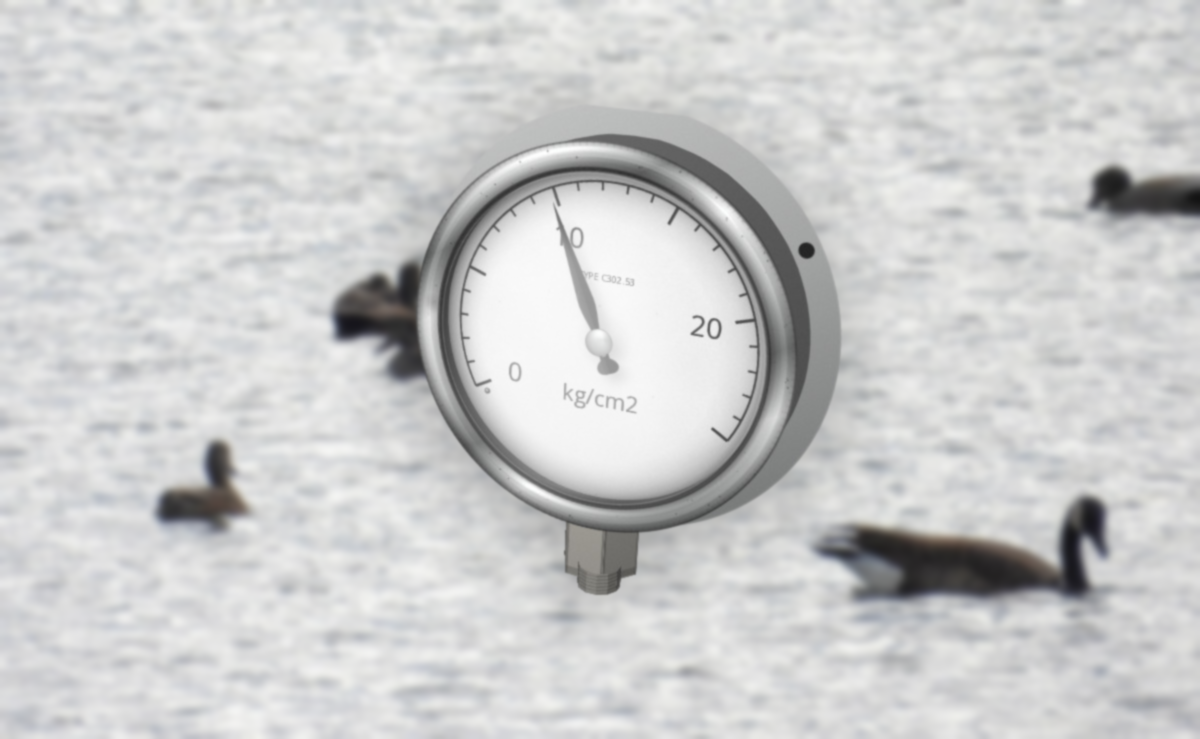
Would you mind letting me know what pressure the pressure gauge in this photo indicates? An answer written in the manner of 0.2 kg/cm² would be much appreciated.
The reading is 10 kg/cm²
